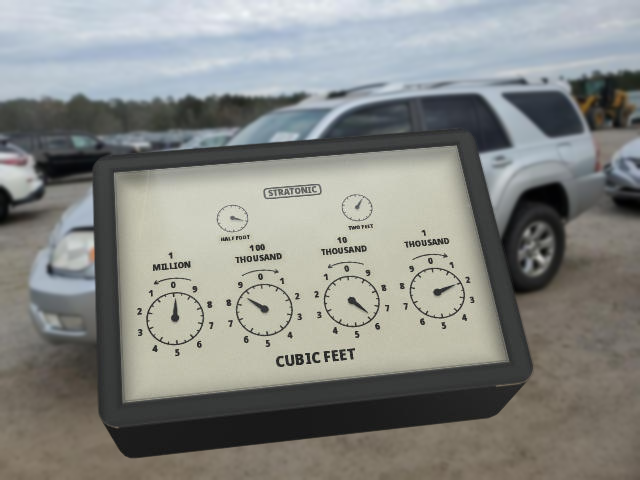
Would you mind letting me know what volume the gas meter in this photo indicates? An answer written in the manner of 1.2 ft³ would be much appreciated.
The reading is 986200 ft³
